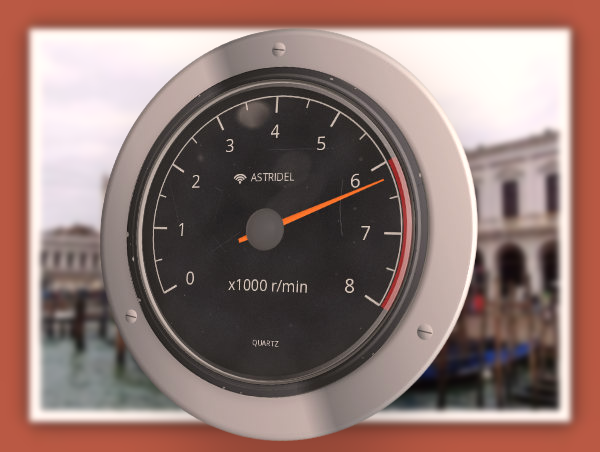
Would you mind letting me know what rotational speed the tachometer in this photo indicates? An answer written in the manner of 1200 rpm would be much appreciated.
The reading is 6250 rpm
